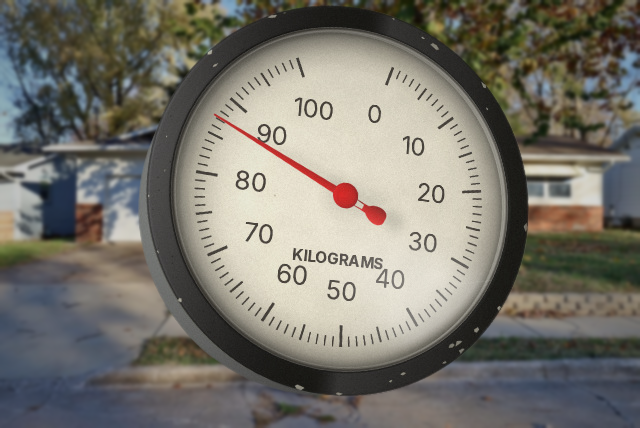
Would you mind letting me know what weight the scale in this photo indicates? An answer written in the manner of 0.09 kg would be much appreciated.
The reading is 87 kg
